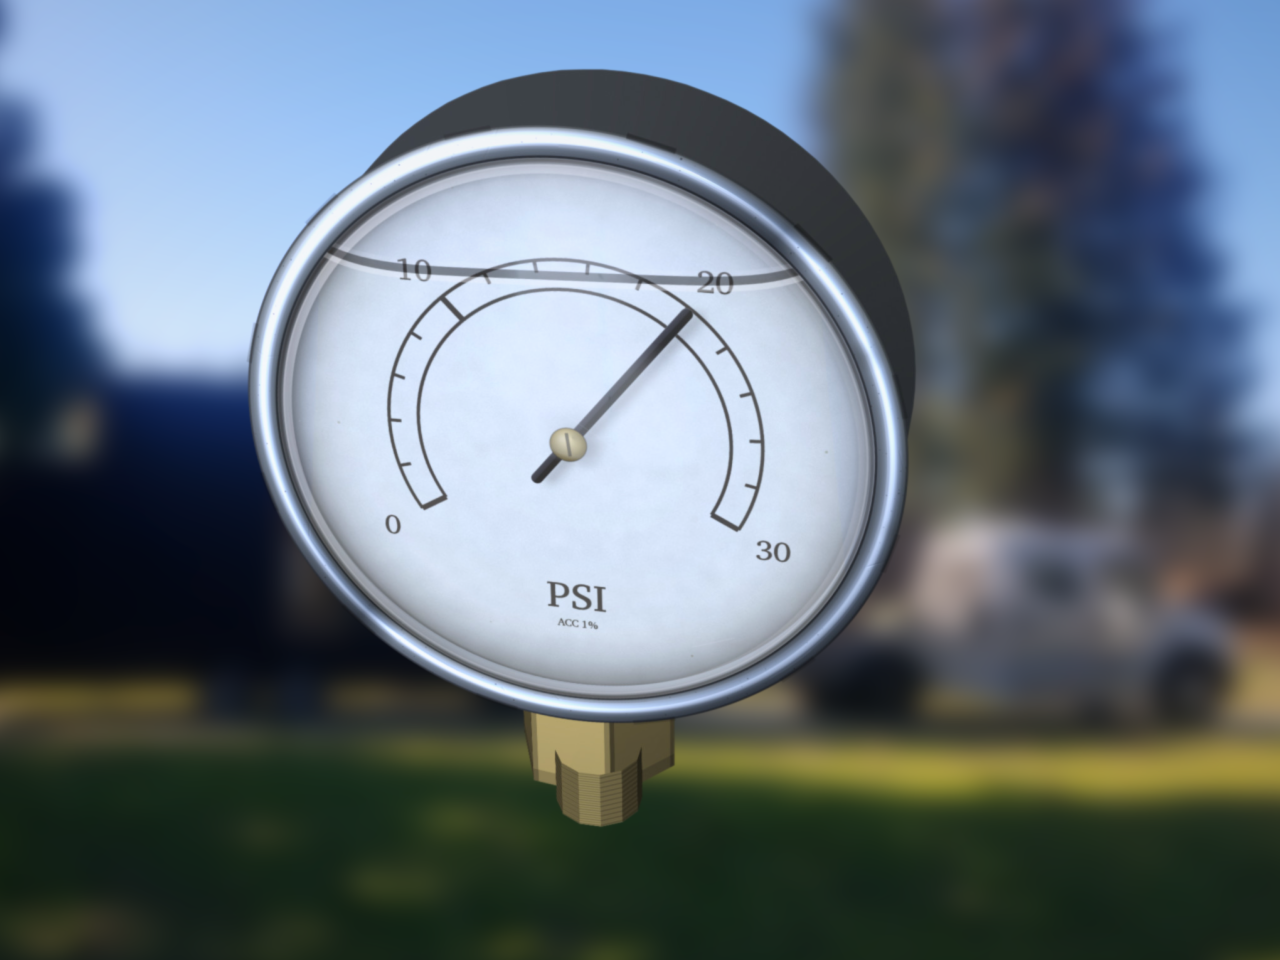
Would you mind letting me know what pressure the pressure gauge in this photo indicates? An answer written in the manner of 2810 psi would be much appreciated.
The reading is 20 psi
